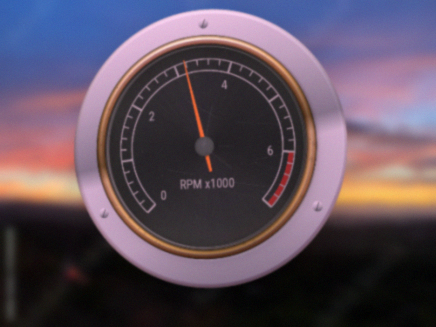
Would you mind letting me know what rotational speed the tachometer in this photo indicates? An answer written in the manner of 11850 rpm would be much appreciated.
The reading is 3200 rpm
